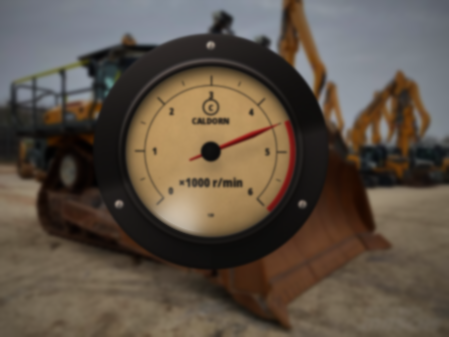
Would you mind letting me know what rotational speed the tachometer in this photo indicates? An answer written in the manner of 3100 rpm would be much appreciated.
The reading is 4500 rpm
